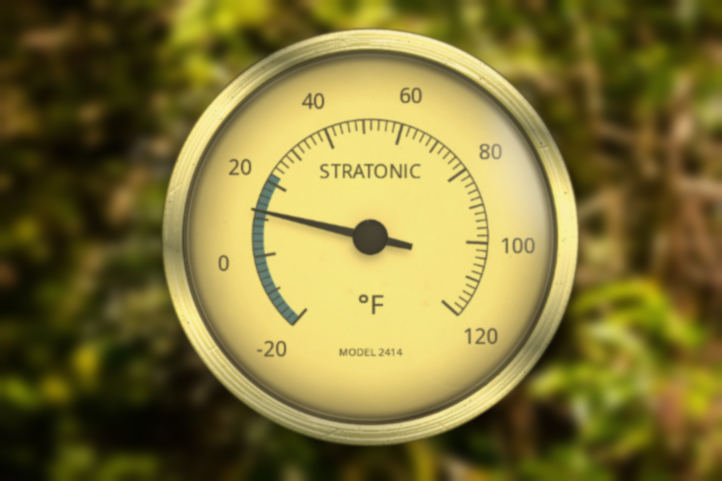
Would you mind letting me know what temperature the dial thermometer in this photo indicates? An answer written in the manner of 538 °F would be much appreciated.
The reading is 12 °F
